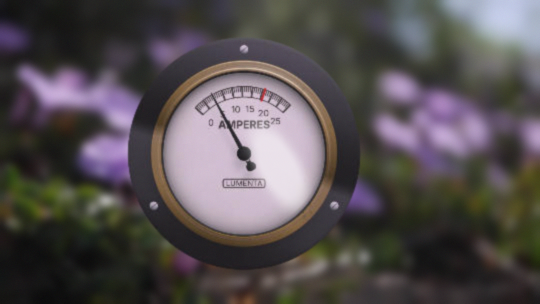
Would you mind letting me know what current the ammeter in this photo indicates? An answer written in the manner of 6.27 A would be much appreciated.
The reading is 5 A
